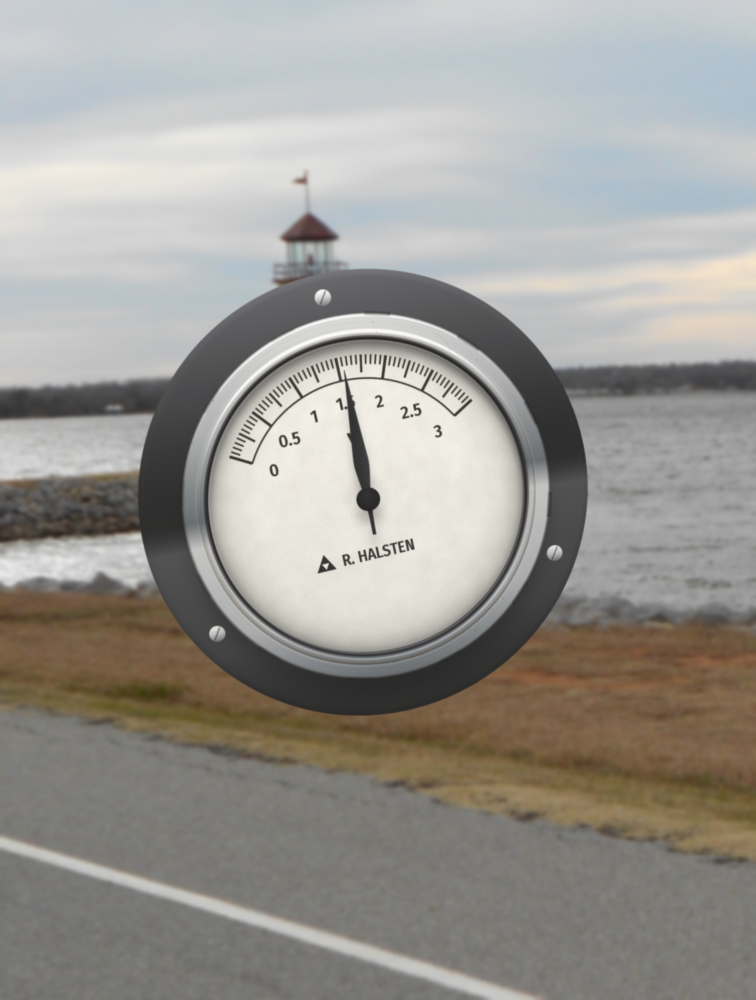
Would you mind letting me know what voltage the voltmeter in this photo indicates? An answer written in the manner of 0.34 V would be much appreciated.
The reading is 1.55 V
